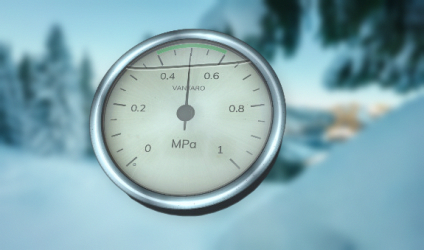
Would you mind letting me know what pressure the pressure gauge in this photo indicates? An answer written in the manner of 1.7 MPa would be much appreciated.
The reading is 0.5 MPa
